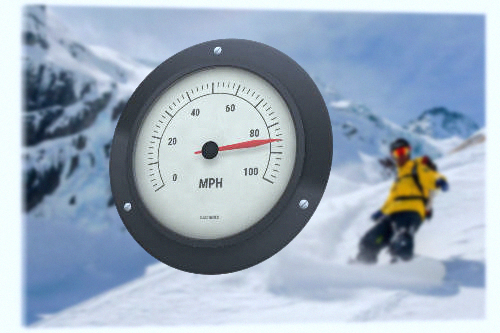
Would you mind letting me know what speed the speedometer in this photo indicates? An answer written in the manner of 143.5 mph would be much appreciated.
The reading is 86 mph
